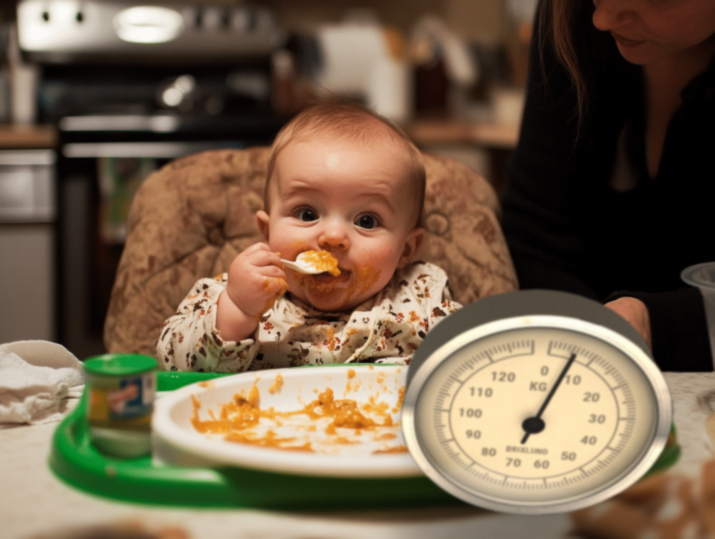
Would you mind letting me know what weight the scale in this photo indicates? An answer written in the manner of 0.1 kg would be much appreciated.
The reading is 5 kg
